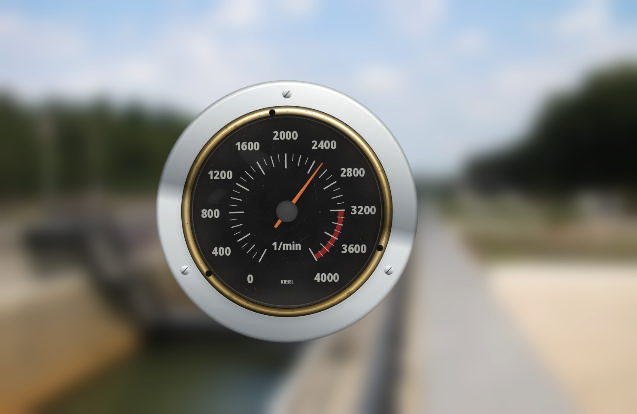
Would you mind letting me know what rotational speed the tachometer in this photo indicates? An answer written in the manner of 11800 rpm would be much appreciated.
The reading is 2500 rpm
